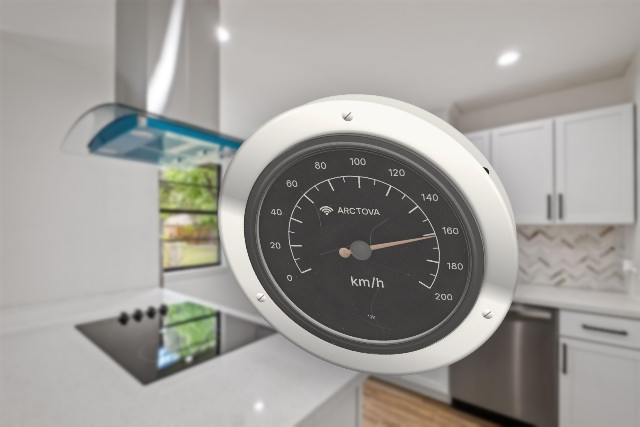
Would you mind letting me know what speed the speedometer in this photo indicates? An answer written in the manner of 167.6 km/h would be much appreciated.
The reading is 160 km/h
